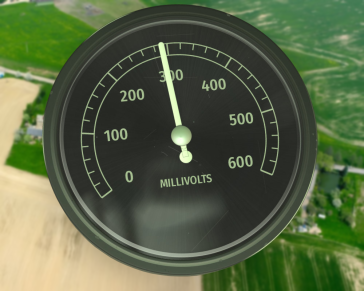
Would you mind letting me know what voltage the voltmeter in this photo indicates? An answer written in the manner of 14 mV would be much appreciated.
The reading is 290 mV
